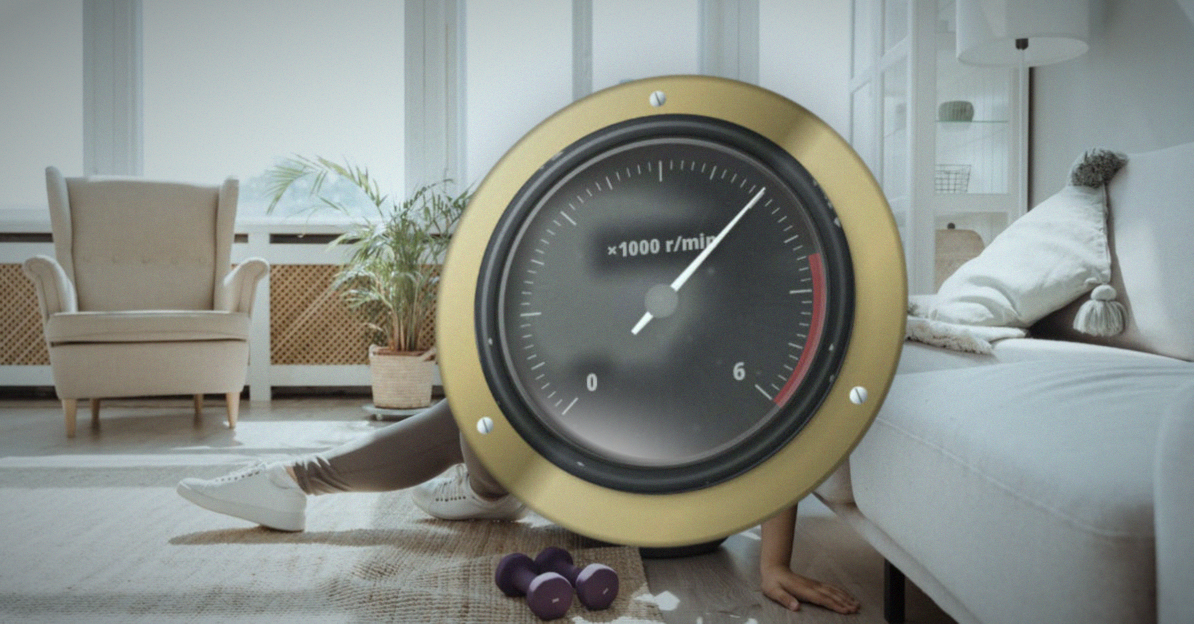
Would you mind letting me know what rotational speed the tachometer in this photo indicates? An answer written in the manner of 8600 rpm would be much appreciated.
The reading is 4000 rpm
